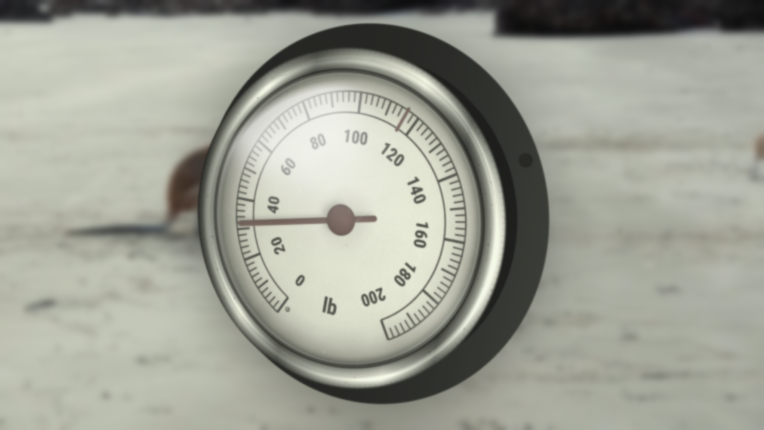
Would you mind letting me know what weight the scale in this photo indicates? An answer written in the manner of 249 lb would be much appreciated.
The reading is 32 lb
